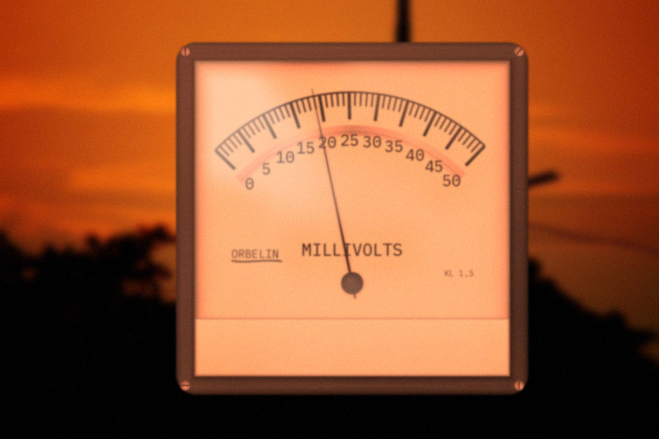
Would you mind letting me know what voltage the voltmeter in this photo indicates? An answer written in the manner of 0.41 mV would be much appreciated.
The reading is 19 mV
